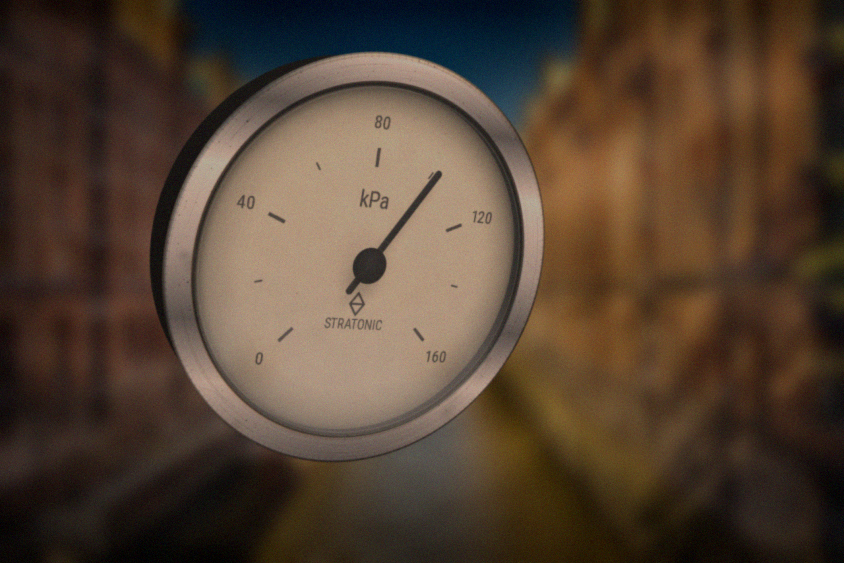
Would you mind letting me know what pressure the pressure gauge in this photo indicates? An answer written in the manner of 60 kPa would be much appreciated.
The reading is 100 kPa
